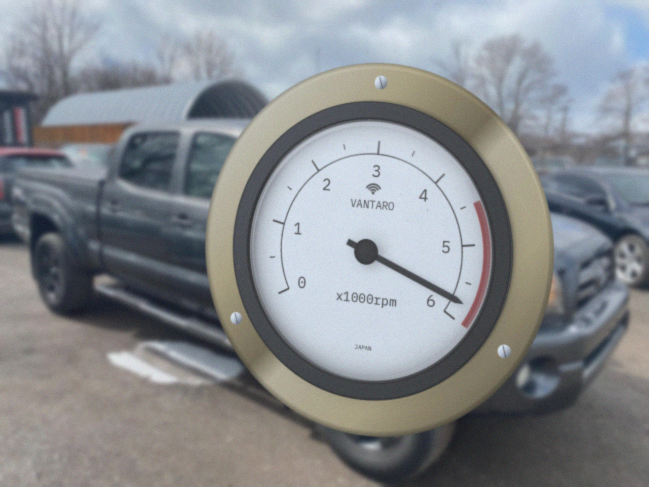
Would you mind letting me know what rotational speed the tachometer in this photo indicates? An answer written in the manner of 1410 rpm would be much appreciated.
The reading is 5750 rpm
